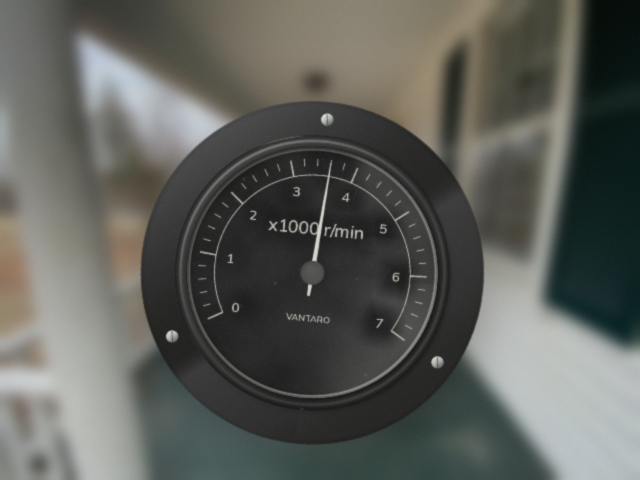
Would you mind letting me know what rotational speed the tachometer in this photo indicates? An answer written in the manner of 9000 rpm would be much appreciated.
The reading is 3600 rpm
